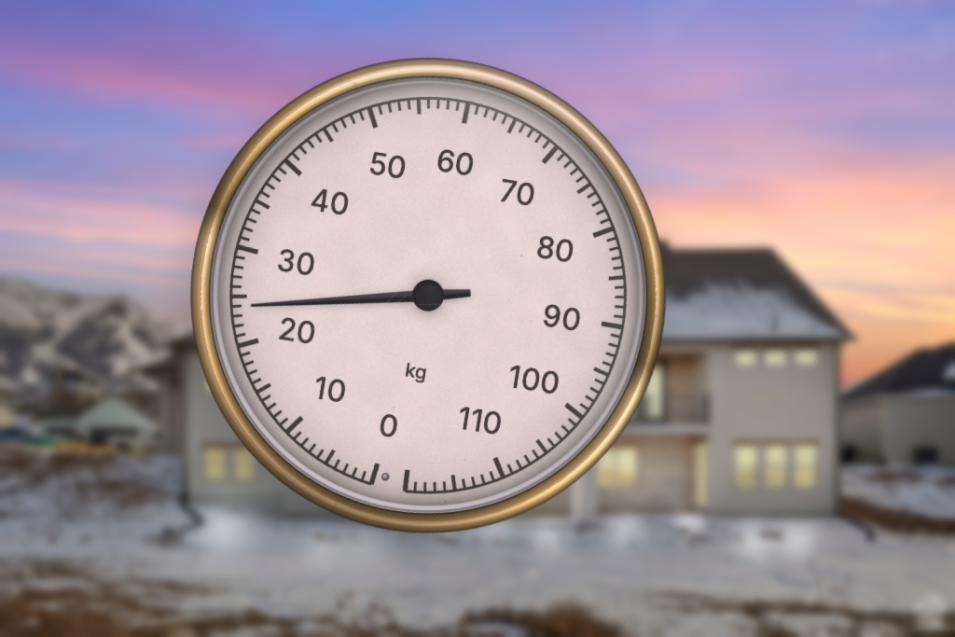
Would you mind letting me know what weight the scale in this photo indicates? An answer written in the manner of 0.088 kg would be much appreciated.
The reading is 24 kg
